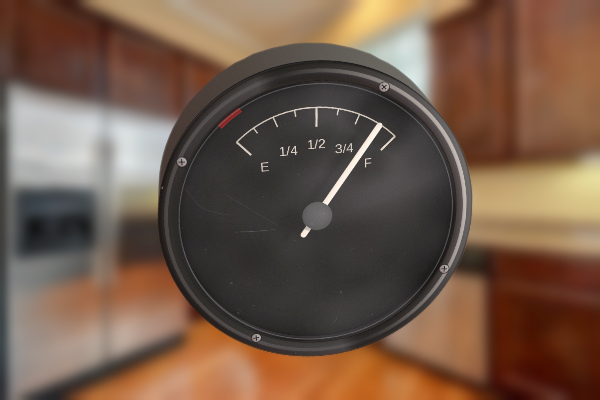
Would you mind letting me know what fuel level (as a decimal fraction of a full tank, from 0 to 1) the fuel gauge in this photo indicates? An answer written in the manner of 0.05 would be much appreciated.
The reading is 0.875
